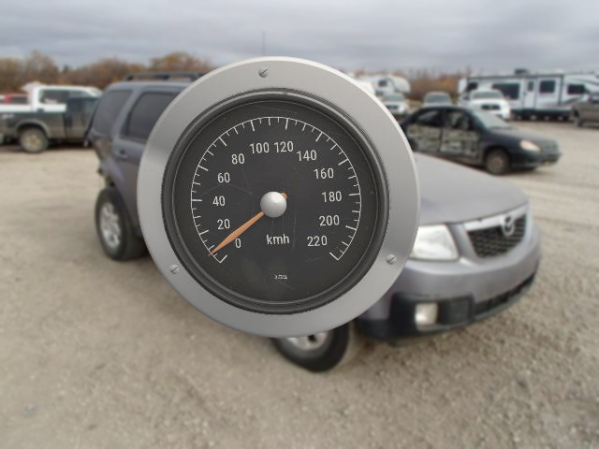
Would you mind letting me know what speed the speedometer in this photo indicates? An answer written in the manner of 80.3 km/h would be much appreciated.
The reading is 7.5 km/h
